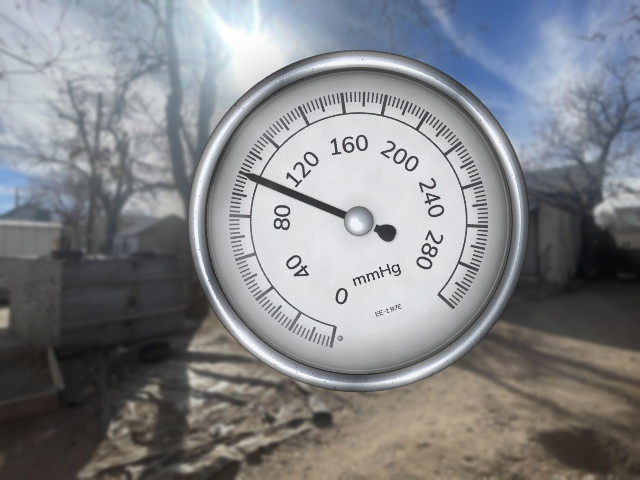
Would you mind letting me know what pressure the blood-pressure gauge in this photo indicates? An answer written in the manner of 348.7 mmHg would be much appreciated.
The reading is 100 mmHg
